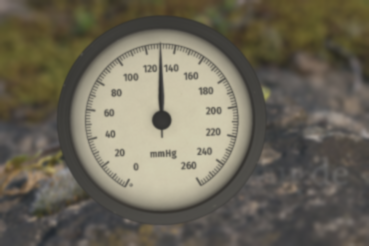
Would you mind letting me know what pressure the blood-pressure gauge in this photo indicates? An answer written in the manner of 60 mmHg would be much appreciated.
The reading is 130 mmHg
